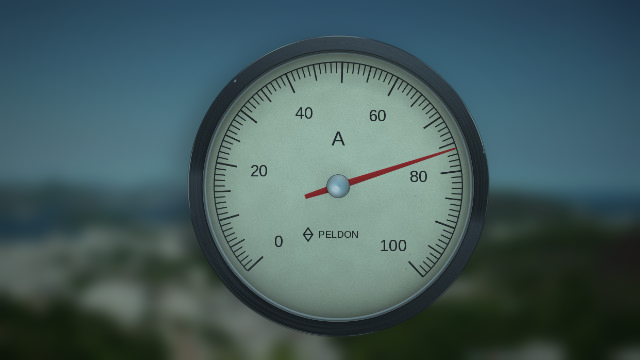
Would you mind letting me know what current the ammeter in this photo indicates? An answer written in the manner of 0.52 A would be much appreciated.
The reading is 76 A
